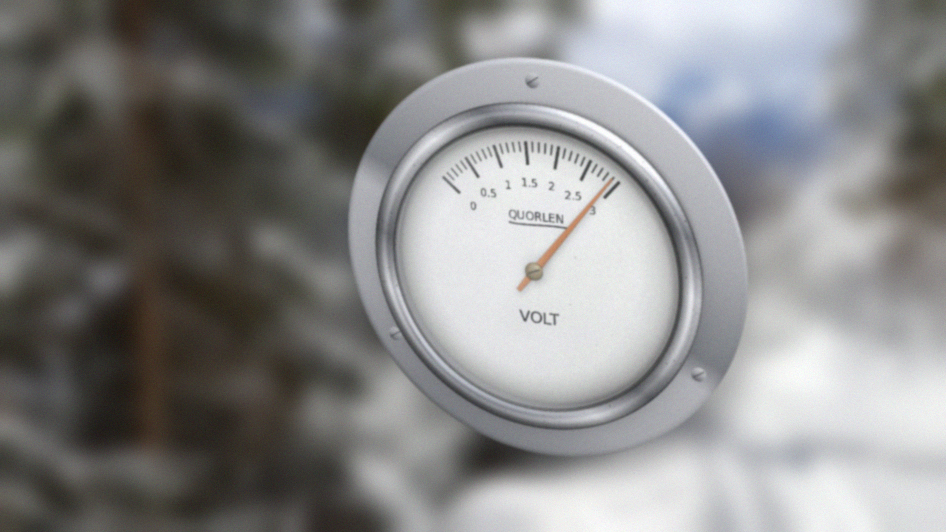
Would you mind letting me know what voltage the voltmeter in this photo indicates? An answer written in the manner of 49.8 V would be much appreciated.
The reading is 2.9 V
